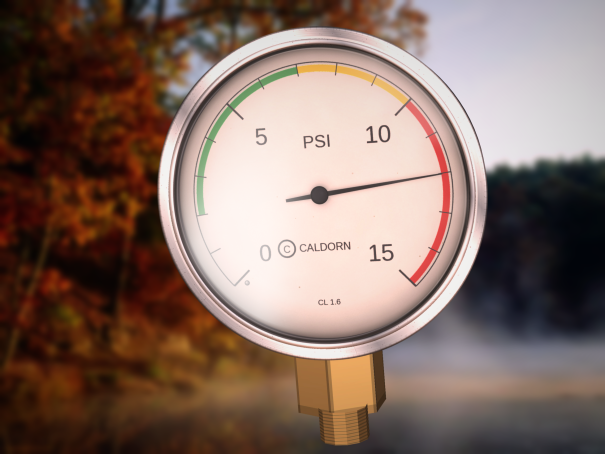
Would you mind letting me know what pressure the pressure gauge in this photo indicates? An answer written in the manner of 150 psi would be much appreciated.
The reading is 12 psi
